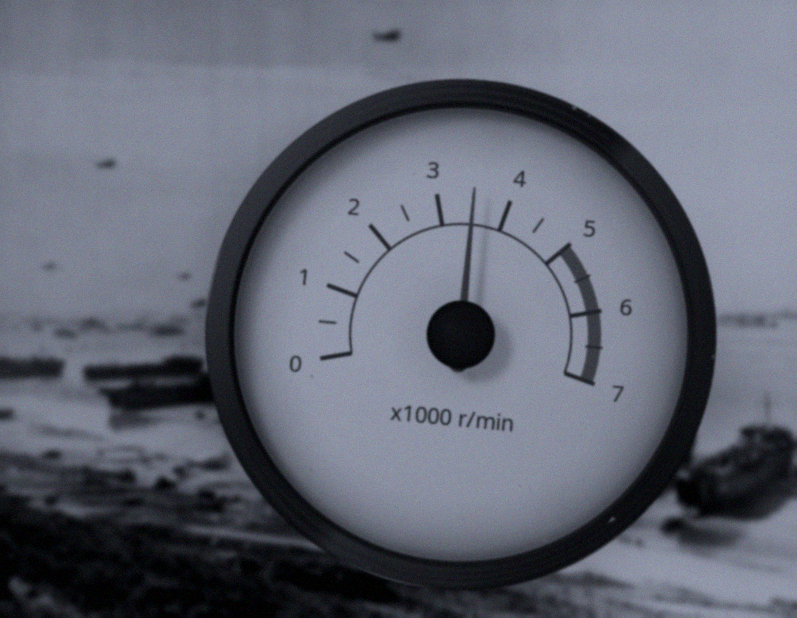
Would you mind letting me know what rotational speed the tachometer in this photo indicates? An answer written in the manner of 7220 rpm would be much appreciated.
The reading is 3500 rpm
